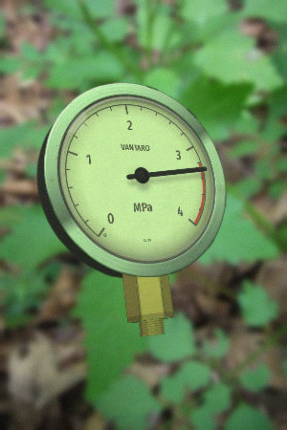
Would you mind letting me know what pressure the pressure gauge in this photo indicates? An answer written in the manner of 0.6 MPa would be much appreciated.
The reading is 3.3 MPa
